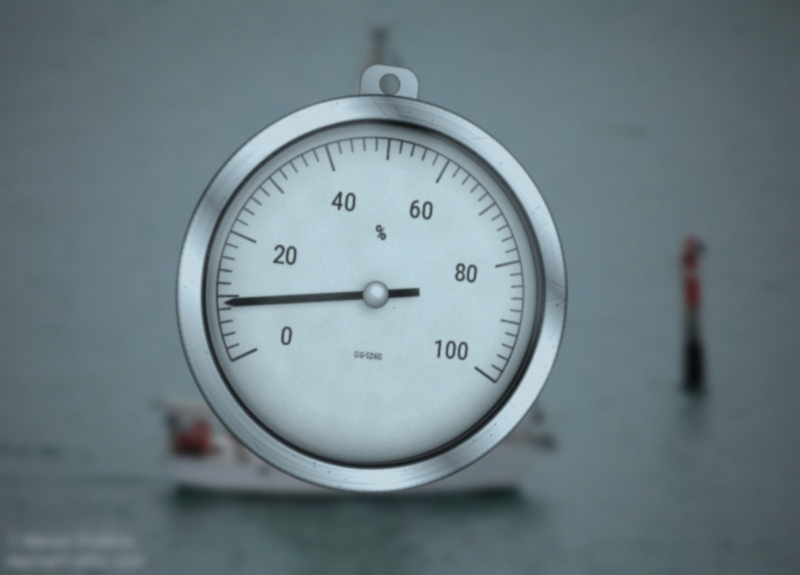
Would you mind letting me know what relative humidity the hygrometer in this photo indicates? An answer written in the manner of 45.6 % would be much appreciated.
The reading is 9 %
